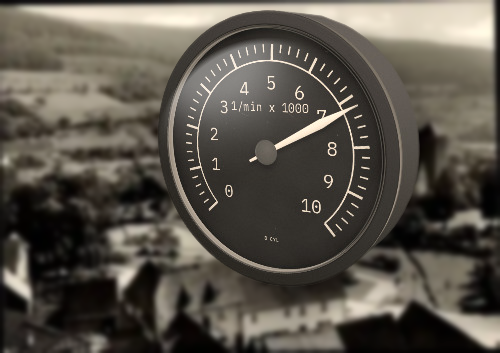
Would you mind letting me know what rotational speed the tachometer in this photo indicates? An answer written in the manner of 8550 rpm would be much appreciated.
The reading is 7200 rpm
